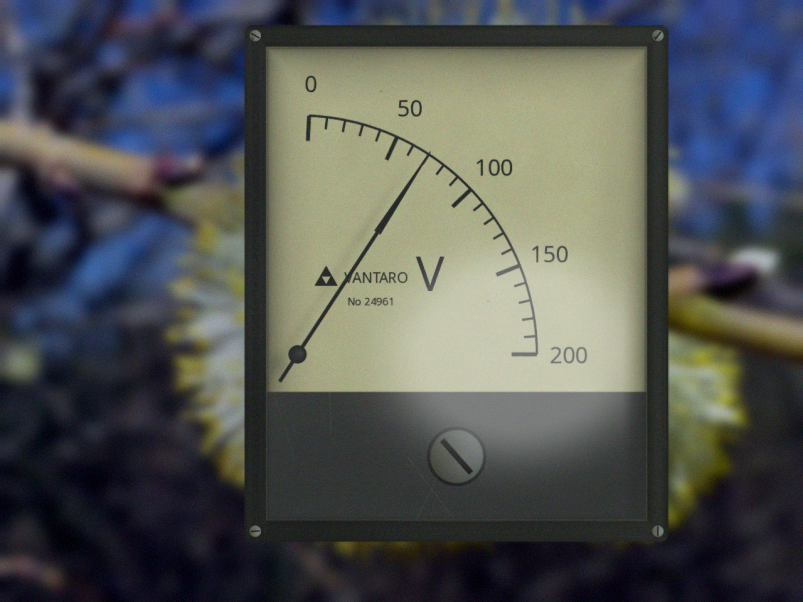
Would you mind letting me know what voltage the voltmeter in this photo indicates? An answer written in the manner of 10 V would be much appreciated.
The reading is 70 V
